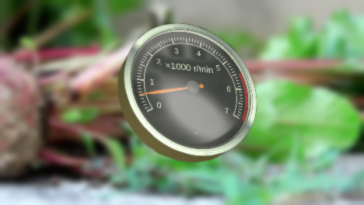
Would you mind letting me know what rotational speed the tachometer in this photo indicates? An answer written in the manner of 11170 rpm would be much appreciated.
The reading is 500 rpm
